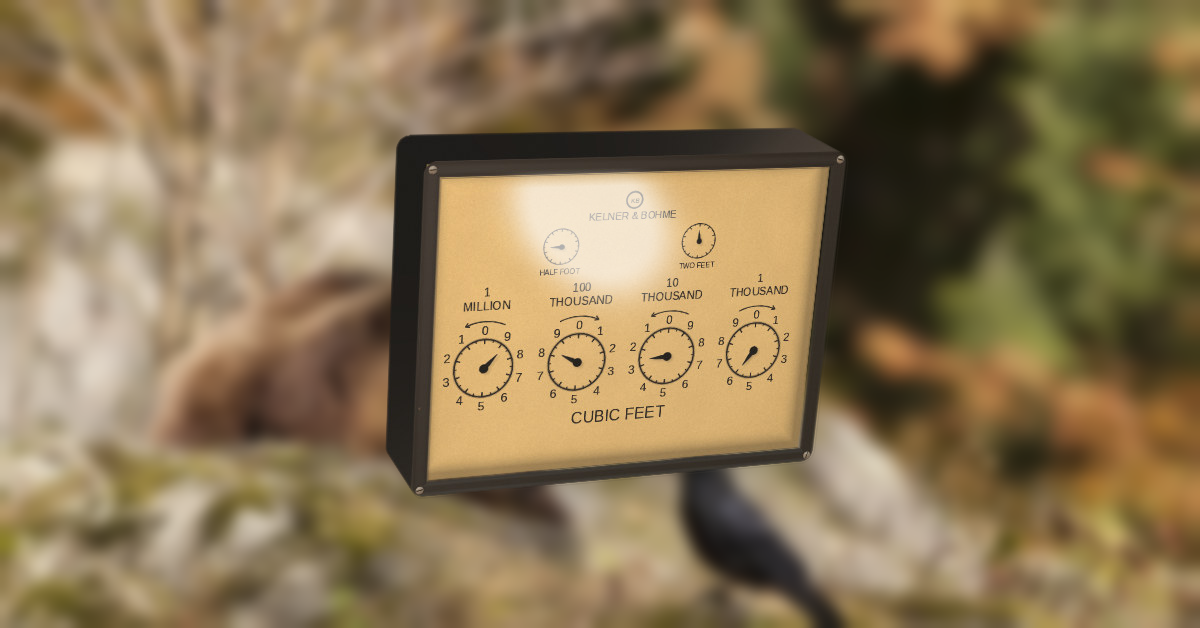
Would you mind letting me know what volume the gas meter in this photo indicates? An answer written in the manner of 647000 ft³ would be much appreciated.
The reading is 882600 ft³
